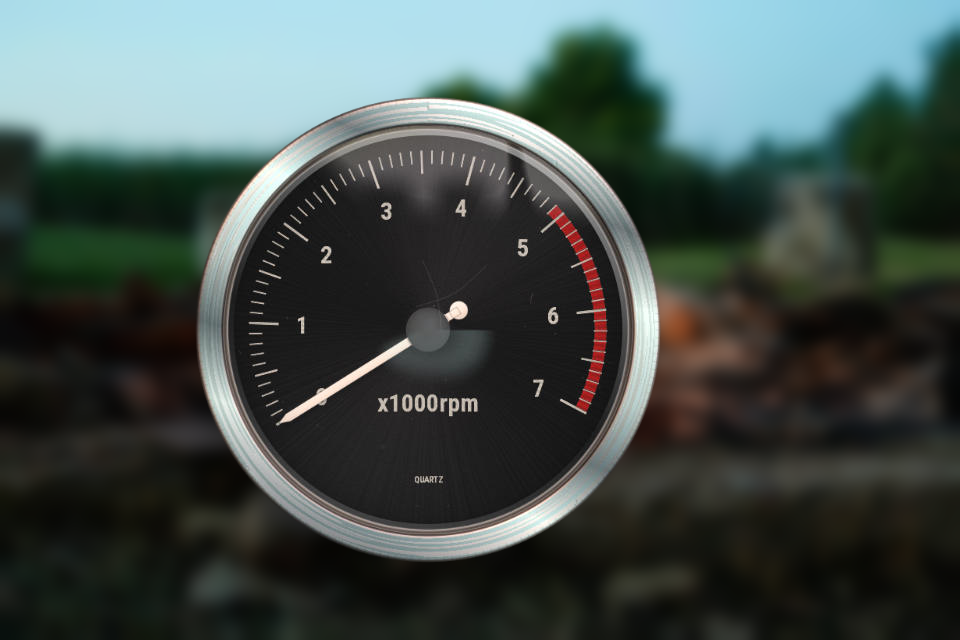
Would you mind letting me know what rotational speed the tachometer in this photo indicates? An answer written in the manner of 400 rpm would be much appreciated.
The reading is 0 rpm
